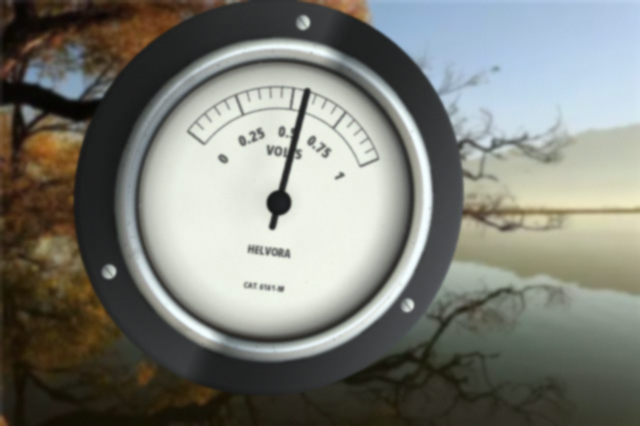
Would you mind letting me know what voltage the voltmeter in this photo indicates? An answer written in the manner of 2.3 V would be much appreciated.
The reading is 0.55 V
